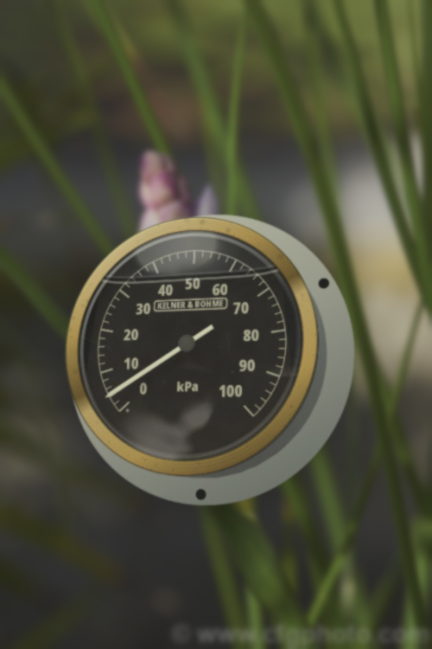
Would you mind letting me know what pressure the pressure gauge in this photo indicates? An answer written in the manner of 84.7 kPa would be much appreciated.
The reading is 4 kPa
